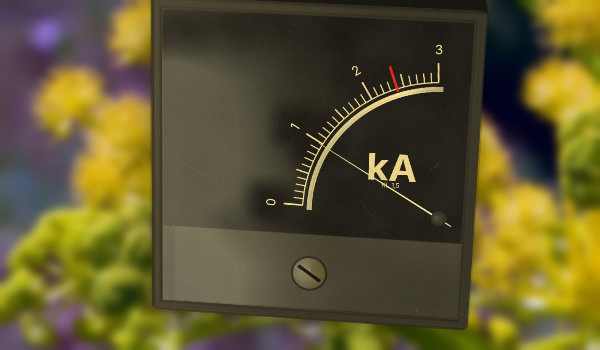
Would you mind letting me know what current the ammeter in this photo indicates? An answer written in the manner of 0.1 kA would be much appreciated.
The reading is 1 kA
